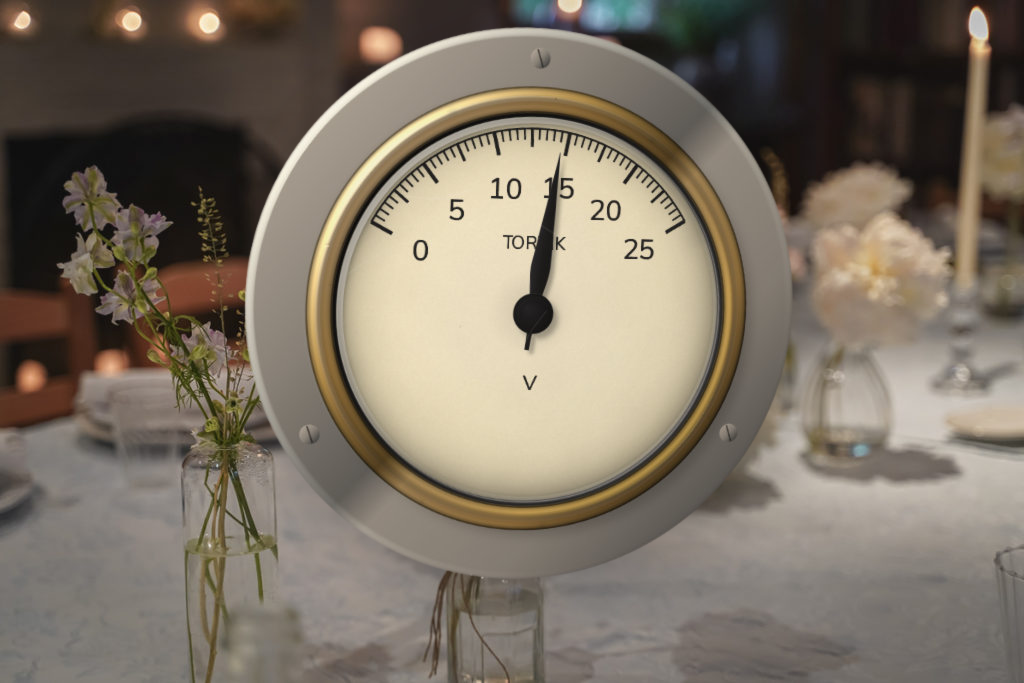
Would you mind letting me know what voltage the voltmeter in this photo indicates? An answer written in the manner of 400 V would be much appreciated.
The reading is 14.5 V
